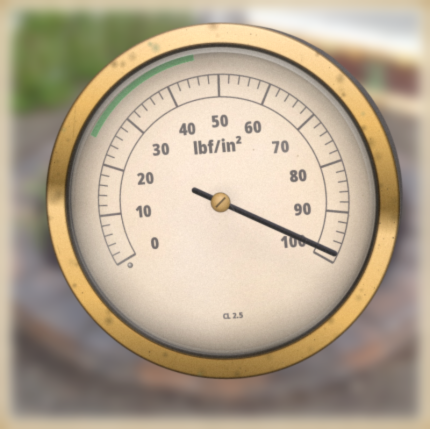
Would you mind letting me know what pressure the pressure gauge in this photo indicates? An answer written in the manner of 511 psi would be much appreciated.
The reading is 98 psi
